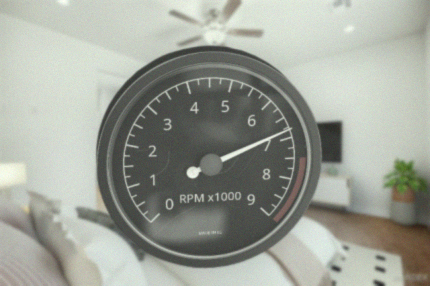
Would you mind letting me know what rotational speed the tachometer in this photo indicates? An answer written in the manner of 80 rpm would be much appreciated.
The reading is 6750 rpm
